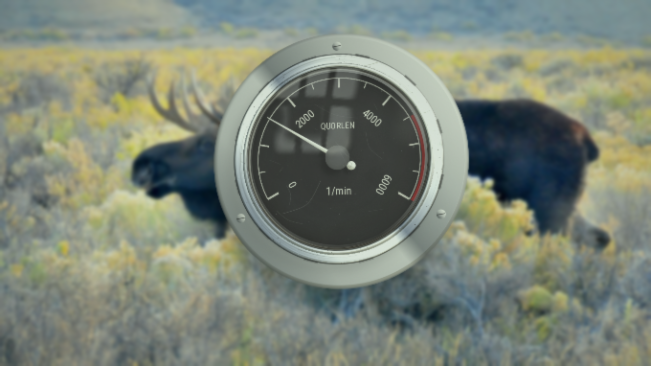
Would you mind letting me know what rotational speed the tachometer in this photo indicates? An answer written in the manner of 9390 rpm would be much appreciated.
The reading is 1500 rpm
